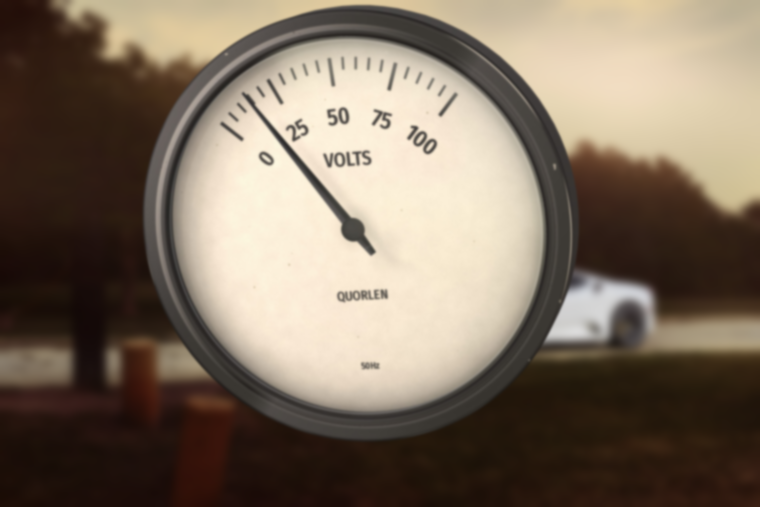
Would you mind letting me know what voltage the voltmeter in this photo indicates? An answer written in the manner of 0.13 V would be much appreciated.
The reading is 15 V
